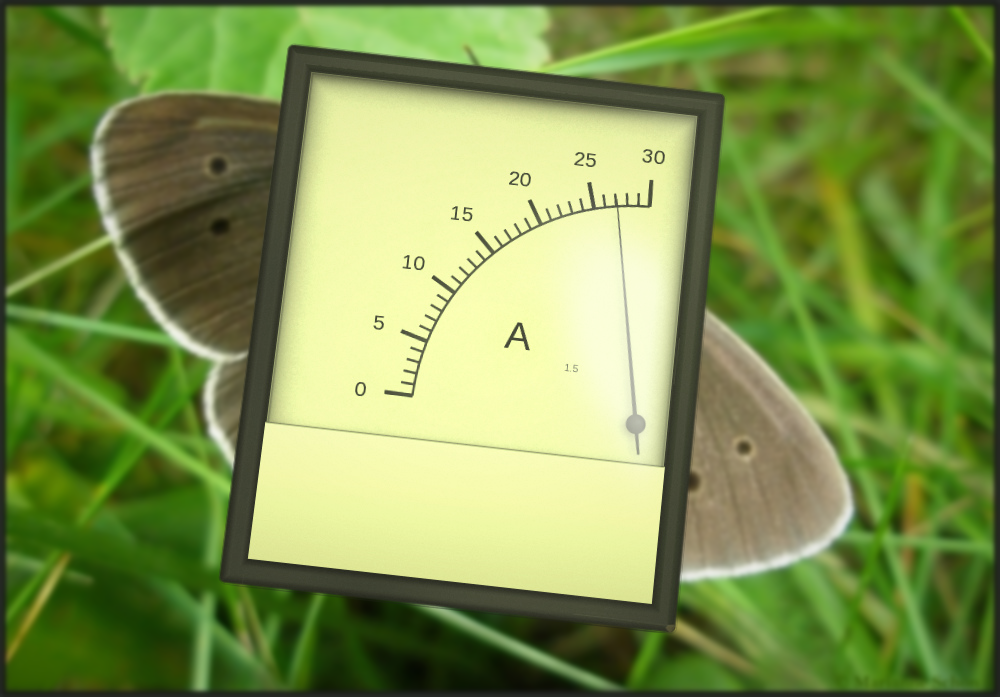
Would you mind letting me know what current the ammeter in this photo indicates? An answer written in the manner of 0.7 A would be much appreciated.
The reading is 27 A
